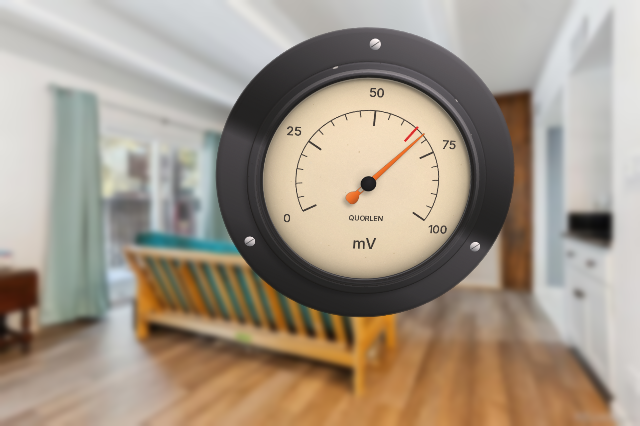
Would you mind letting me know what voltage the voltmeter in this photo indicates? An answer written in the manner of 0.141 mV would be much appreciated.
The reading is 67.5 mV
